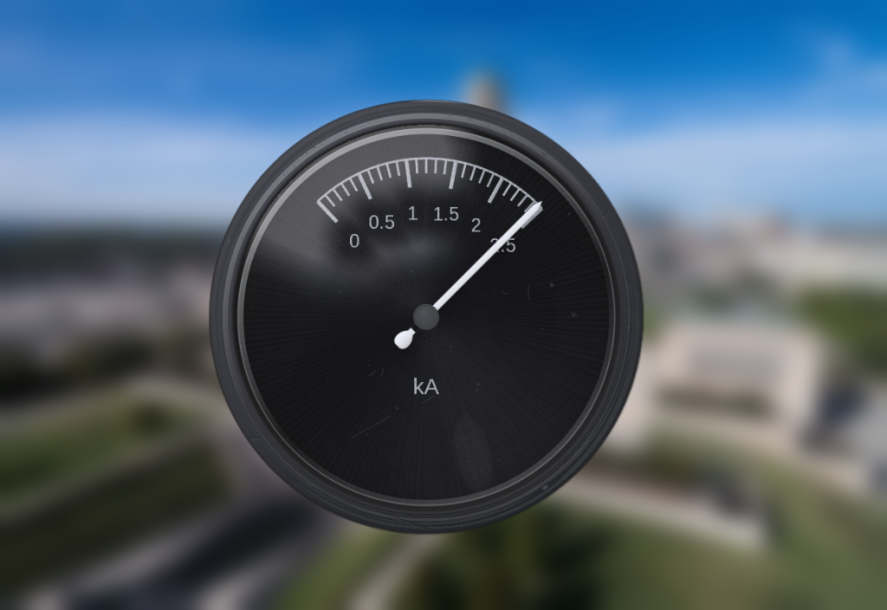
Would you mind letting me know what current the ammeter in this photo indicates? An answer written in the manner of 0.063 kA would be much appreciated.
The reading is 2.45 kA
